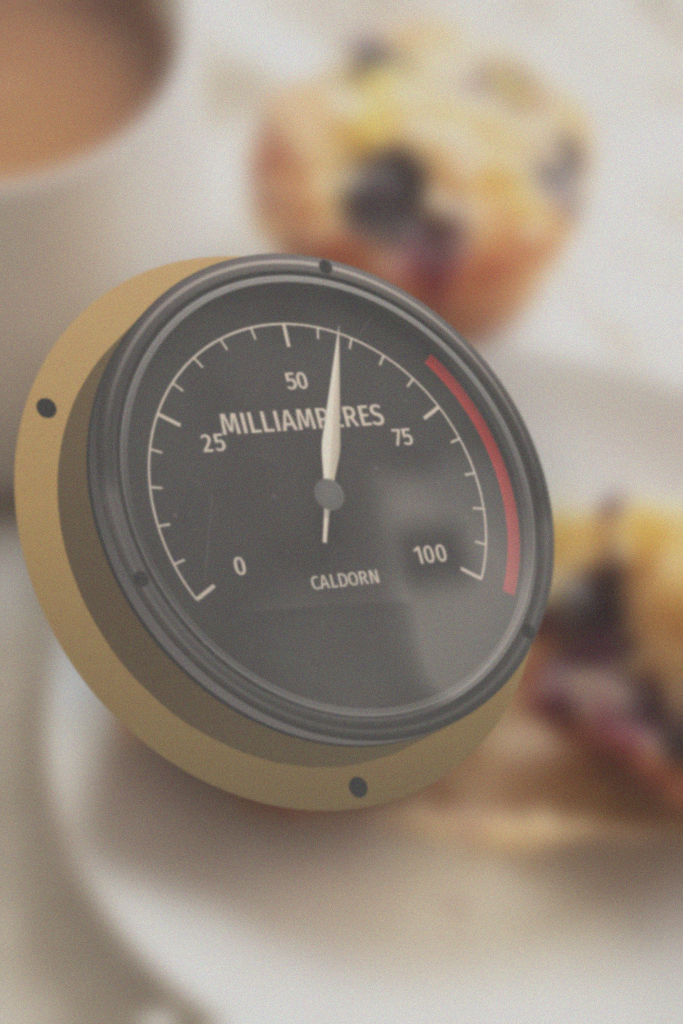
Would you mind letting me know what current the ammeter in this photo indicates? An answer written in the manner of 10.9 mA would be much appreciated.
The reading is 57.5 mA
